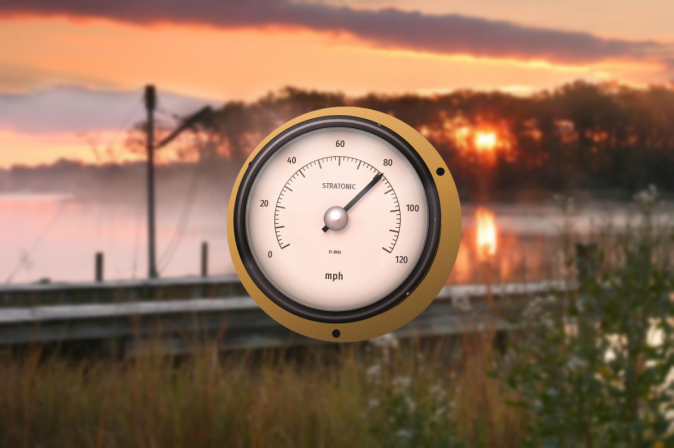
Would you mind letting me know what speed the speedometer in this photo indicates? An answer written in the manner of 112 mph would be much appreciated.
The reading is 82 mph
